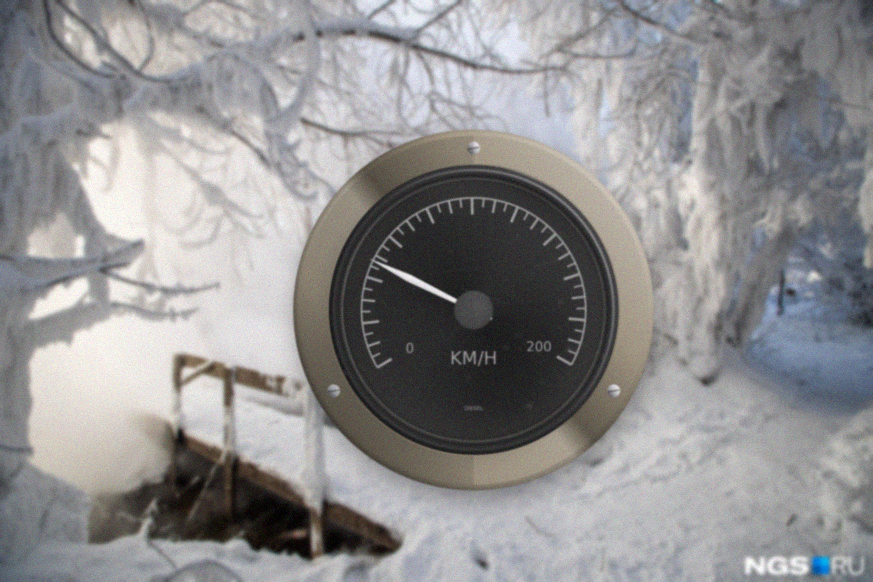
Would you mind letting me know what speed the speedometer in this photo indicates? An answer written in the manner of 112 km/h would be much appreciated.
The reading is 47.5 km/h
